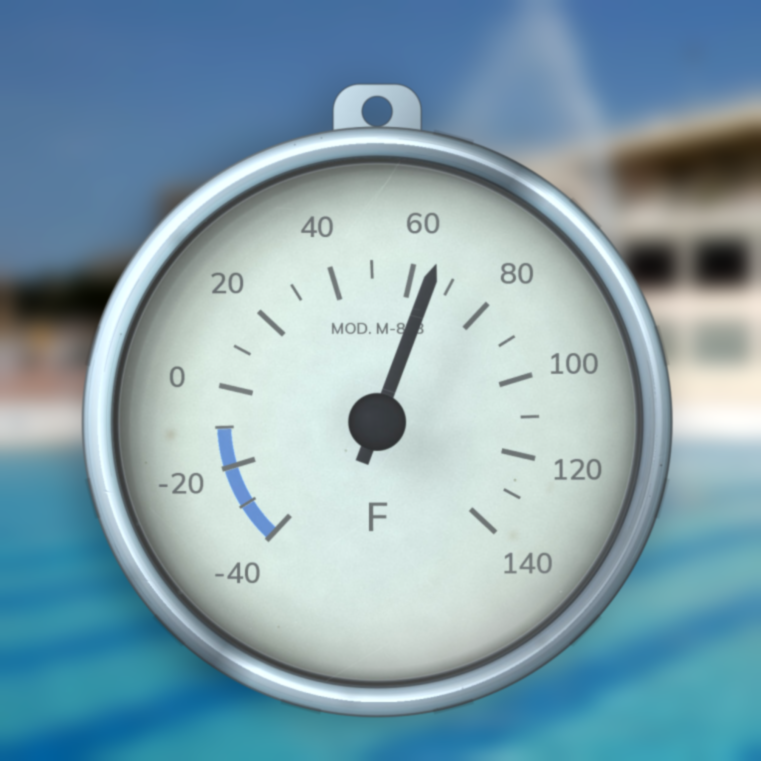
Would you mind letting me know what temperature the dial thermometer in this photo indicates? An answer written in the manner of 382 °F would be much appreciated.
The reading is 65 °F
